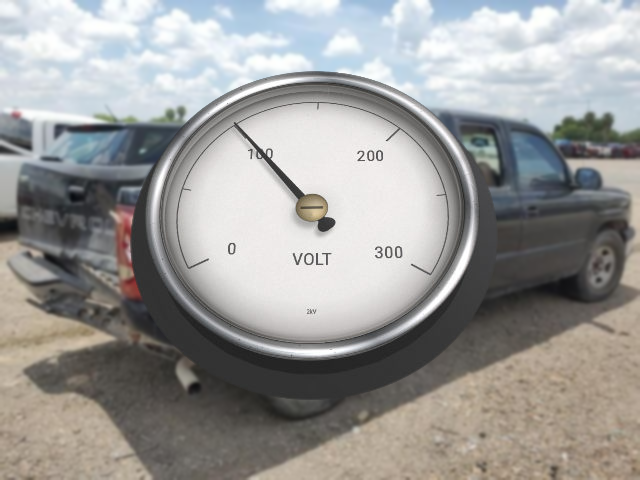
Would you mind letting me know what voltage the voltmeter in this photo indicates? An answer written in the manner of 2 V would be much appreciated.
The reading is 100 V
